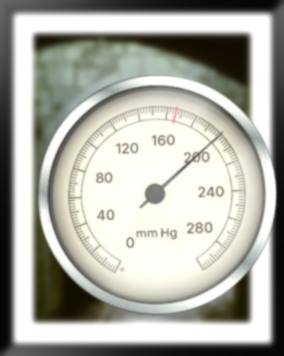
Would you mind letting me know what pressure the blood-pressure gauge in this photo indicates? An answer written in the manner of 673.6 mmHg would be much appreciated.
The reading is 200 mmHg
